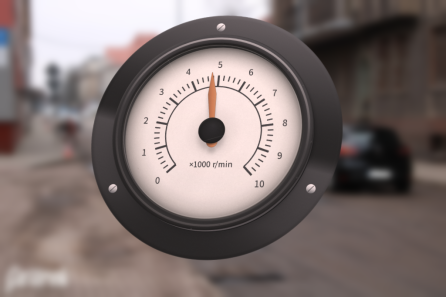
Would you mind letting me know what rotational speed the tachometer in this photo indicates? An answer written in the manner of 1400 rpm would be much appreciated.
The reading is 4800 rpm
